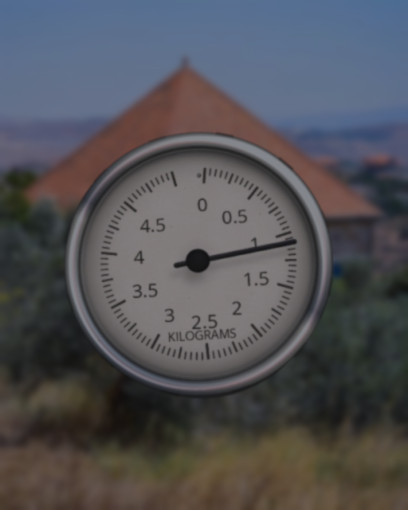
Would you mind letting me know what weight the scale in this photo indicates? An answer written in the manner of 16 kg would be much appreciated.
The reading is 1.1 kg
